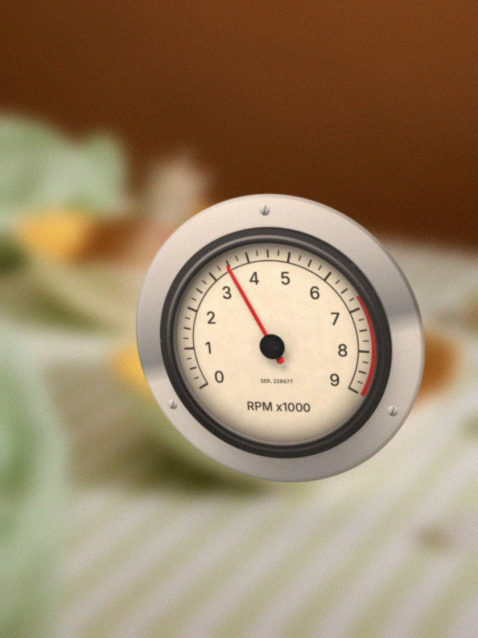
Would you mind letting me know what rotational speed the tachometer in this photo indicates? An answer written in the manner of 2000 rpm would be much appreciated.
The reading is 3500 rpm
